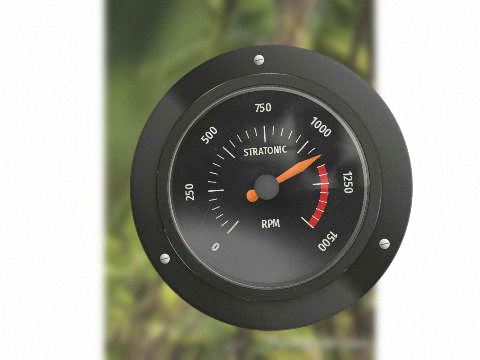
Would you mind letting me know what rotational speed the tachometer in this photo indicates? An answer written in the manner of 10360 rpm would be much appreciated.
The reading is 1100 rpm
